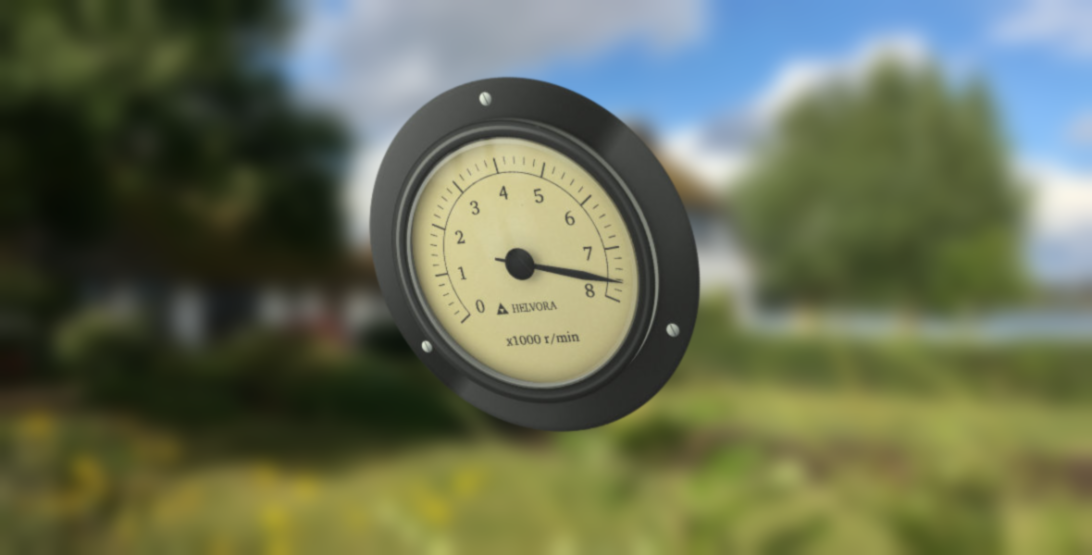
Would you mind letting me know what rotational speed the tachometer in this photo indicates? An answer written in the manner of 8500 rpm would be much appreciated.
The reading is 7600 rpm
